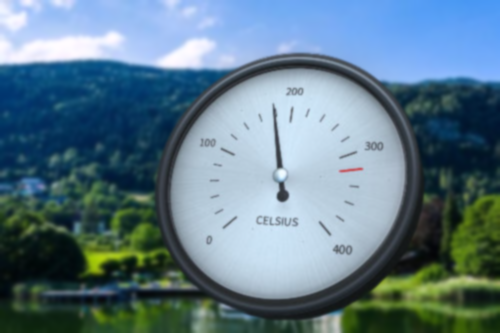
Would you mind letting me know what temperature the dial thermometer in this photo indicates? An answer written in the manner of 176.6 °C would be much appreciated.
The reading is 180 °C
